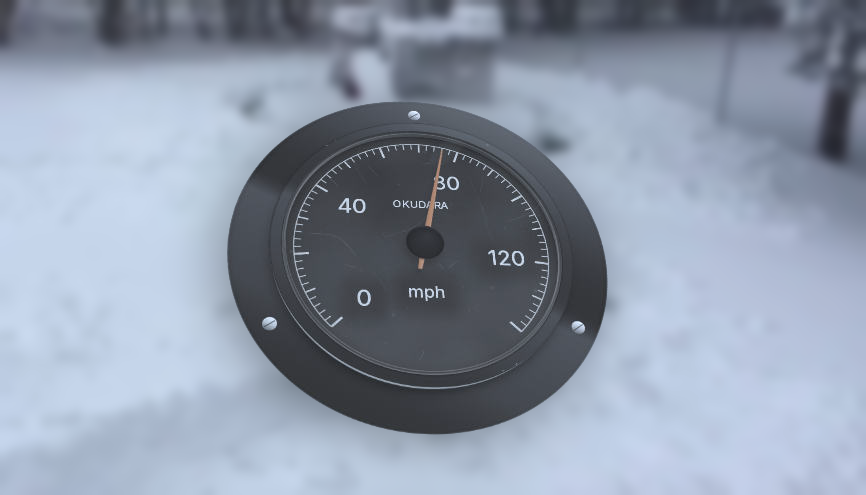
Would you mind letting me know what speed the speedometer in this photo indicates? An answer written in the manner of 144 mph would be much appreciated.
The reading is 76 mph
